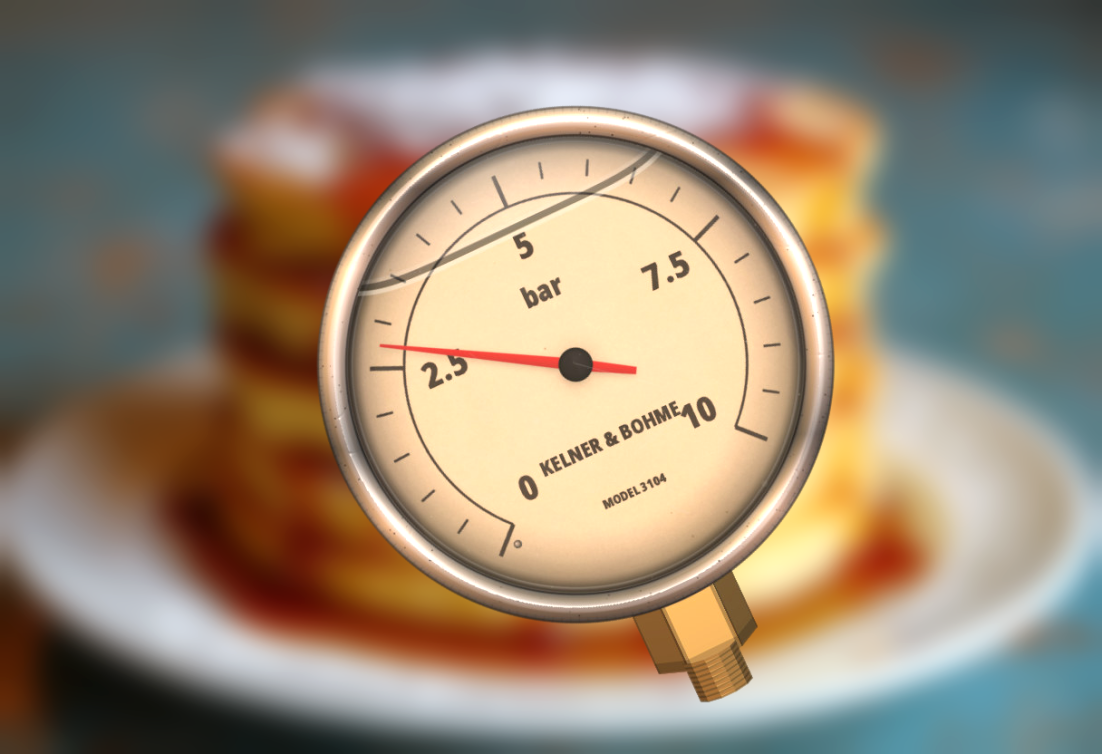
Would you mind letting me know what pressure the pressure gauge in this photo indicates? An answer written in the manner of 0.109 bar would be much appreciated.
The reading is 2.75 bar
